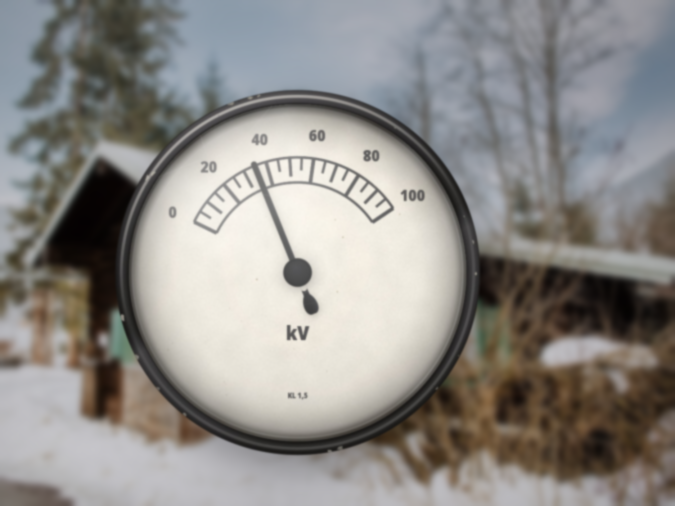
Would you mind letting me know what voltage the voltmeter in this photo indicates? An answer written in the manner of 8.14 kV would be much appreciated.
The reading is 35 kV
